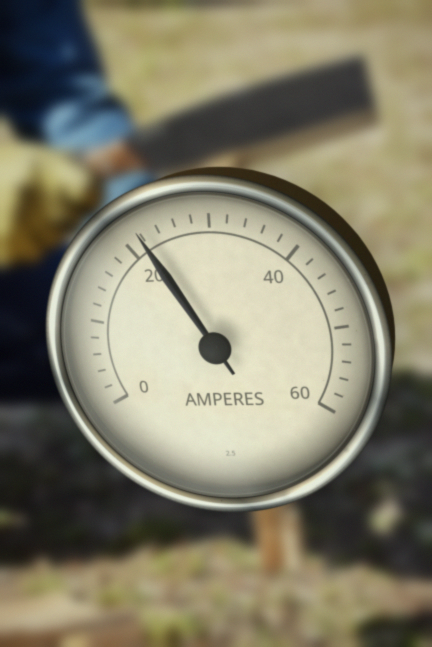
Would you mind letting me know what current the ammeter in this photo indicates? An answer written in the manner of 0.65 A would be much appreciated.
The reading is 22 A
